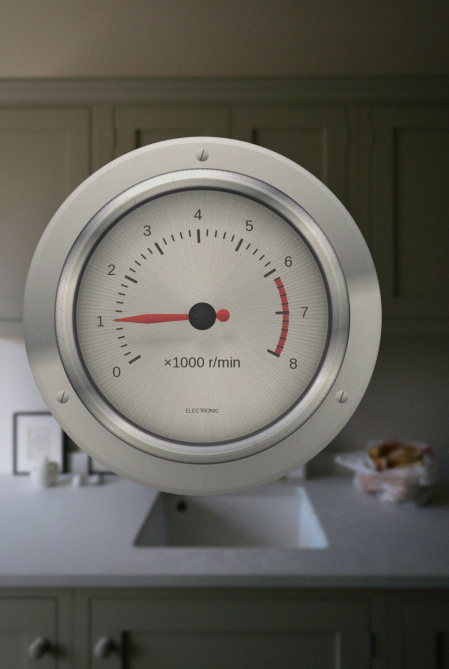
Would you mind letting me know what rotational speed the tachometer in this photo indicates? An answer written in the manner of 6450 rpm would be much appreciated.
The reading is 1000 rpm
